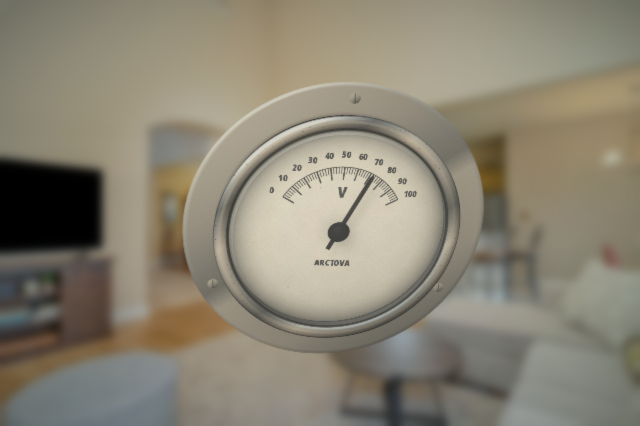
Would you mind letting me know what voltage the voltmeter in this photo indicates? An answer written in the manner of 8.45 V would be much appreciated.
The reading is 70 V
